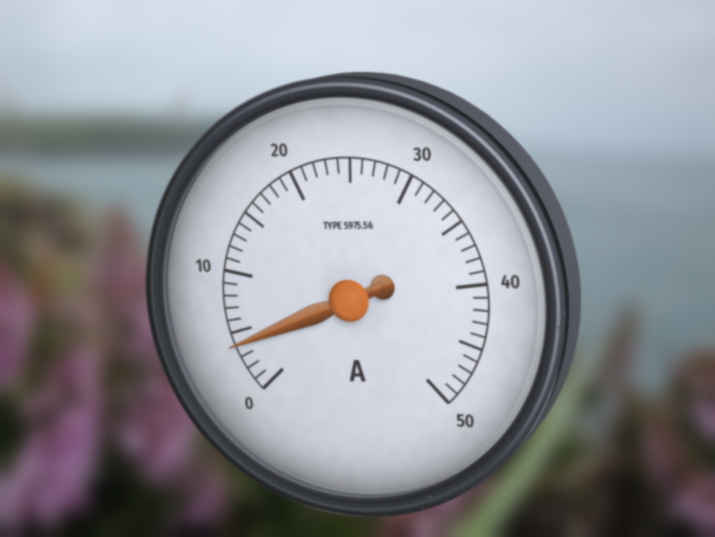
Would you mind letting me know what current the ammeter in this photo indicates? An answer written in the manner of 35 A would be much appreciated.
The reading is 4 A
